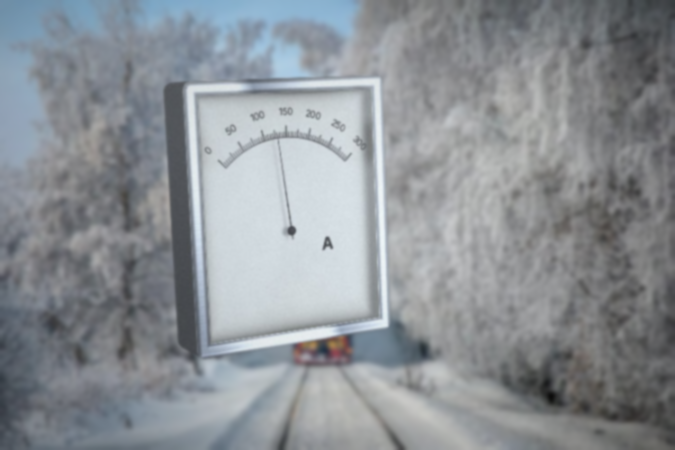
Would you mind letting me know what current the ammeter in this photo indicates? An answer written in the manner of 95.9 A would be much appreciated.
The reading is 125 A
